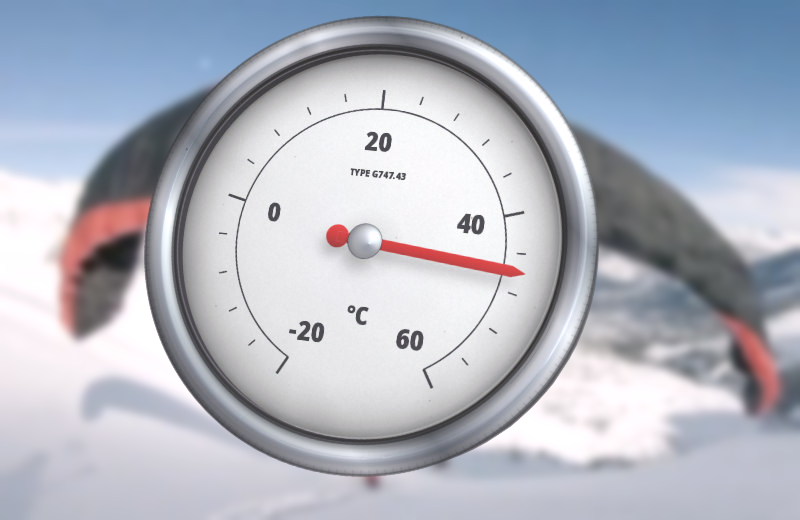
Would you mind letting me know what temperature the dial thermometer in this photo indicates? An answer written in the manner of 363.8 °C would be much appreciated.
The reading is 46 °C
